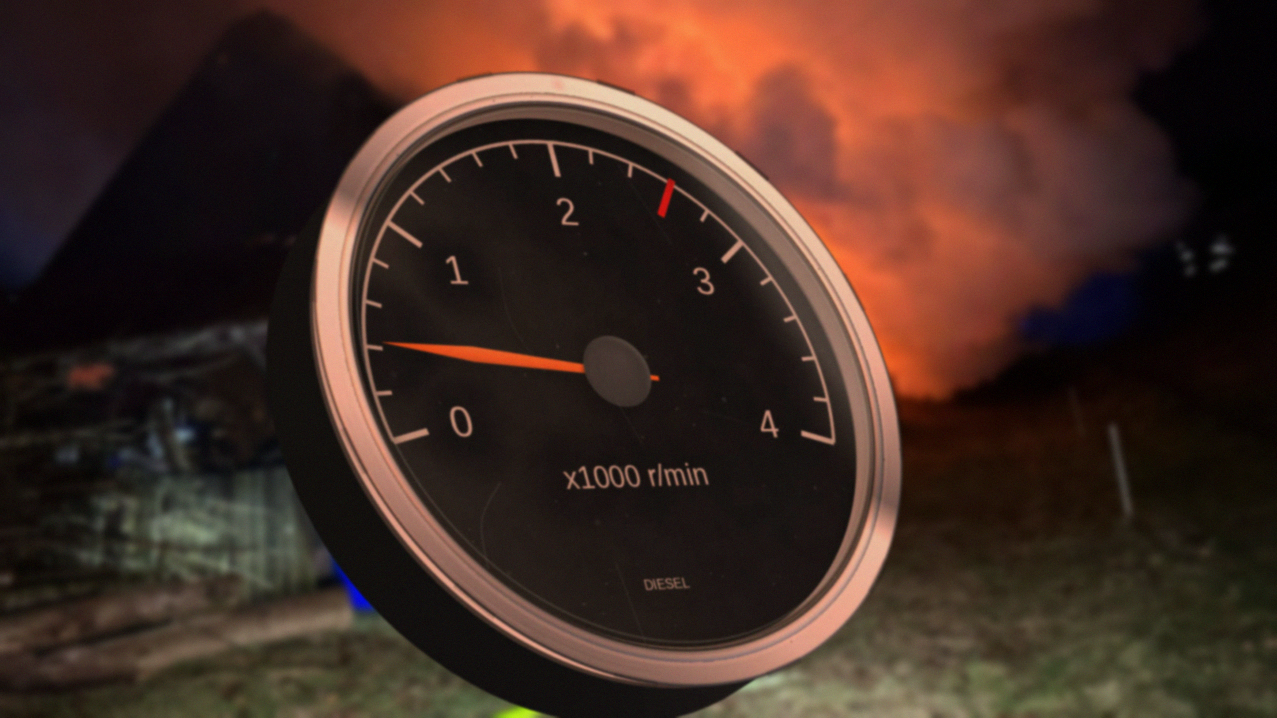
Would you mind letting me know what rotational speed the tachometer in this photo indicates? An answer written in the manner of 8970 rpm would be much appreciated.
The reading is 400 rpm
